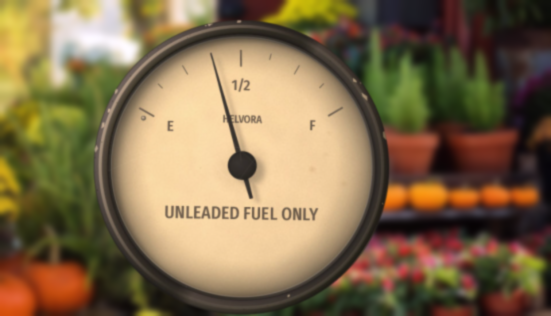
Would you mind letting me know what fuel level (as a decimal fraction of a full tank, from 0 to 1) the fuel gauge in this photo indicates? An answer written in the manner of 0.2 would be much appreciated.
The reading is 0.375
